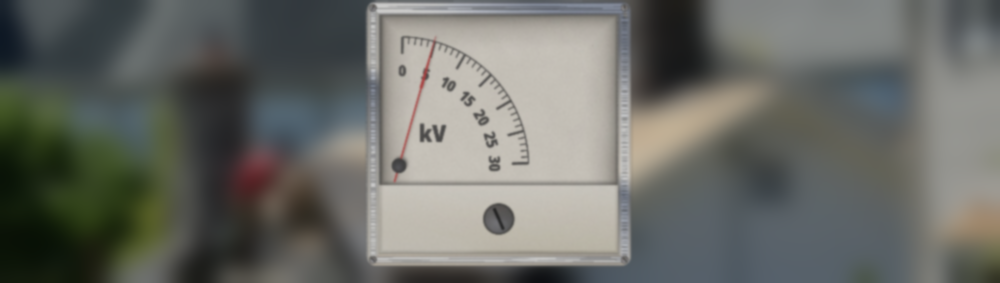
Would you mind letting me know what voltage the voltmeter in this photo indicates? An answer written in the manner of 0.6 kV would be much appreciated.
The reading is 5 kV
